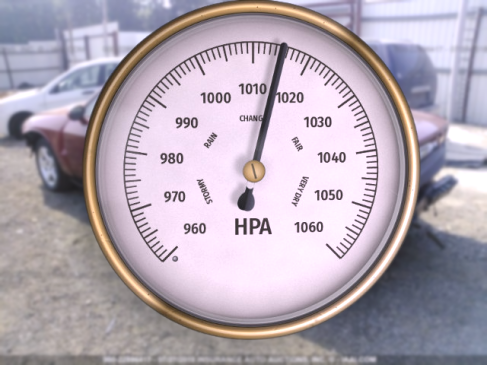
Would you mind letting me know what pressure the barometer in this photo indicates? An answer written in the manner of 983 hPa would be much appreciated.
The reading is 1015 hPa
